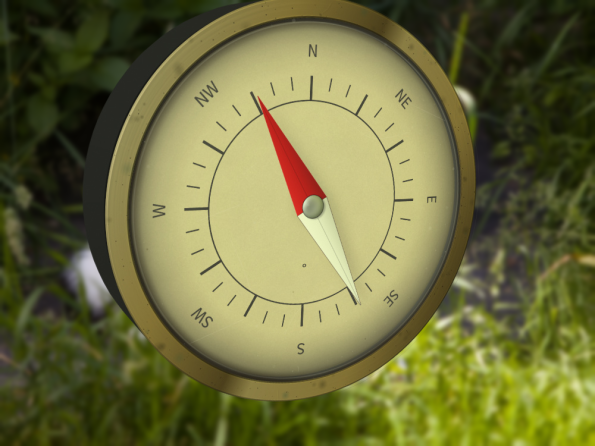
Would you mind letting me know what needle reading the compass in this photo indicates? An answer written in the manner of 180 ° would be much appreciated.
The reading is 330 °
